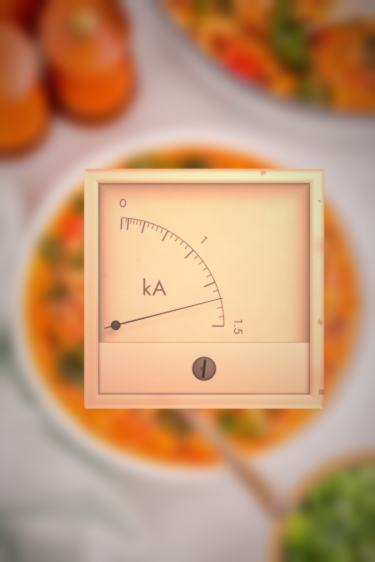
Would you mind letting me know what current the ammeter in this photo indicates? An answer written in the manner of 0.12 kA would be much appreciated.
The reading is 1.35 kA
